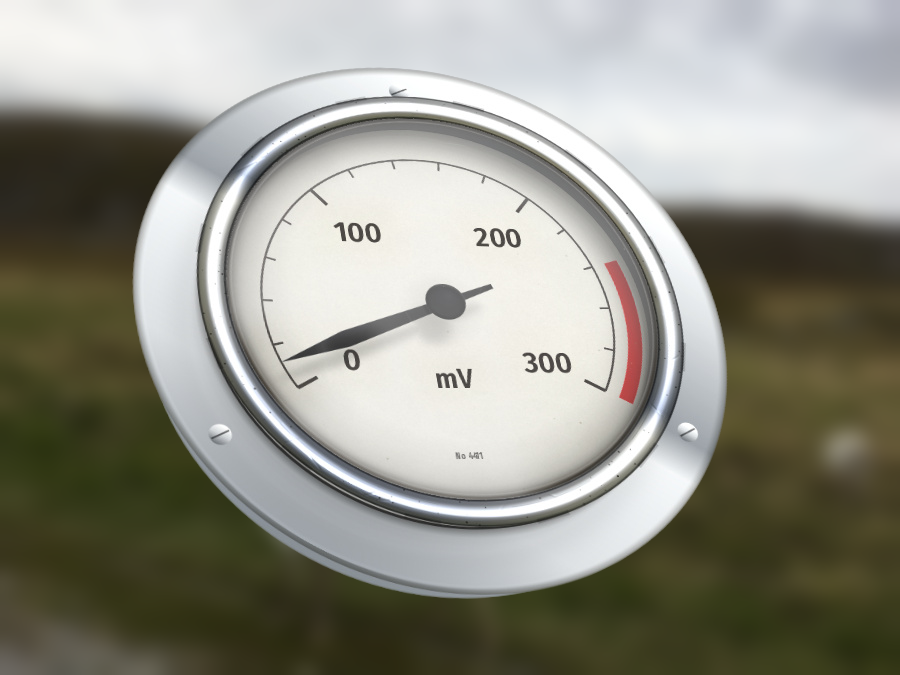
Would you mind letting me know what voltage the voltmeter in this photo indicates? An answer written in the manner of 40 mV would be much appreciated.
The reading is 10 mV
